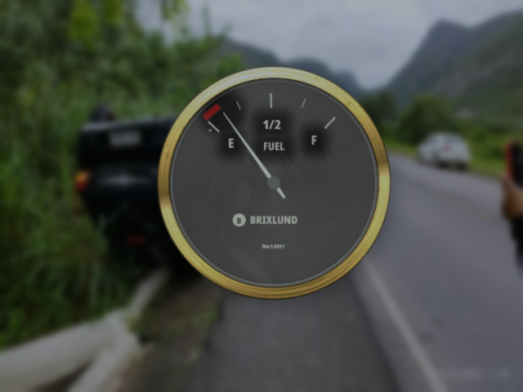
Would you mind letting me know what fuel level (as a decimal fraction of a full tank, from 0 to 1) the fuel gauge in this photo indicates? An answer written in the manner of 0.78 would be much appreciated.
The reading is 0.125
